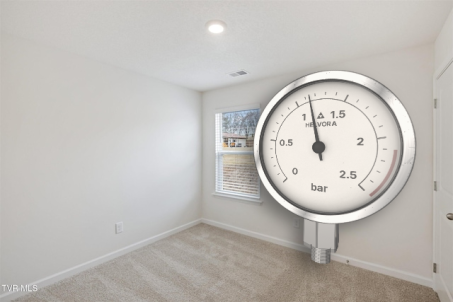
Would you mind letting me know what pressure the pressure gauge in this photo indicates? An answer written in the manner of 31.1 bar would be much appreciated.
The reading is 1.15 bar
